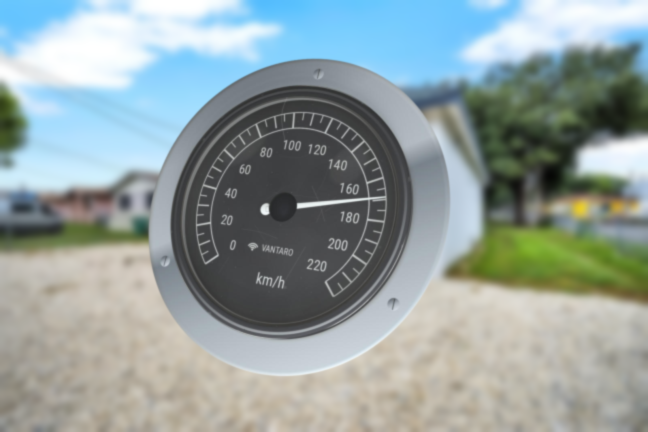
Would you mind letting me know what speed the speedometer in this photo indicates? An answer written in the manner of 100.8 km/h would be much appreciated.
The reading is 170 km/h
